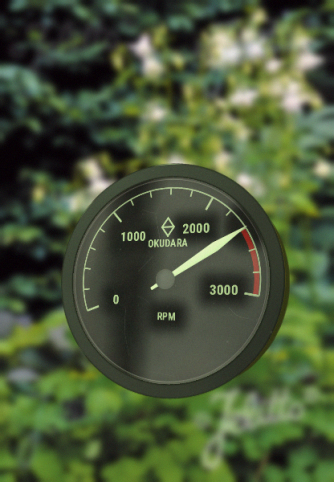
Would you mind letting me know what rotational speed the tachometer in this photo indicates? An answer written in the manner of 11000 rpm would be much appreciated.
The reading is 2400 rpm
